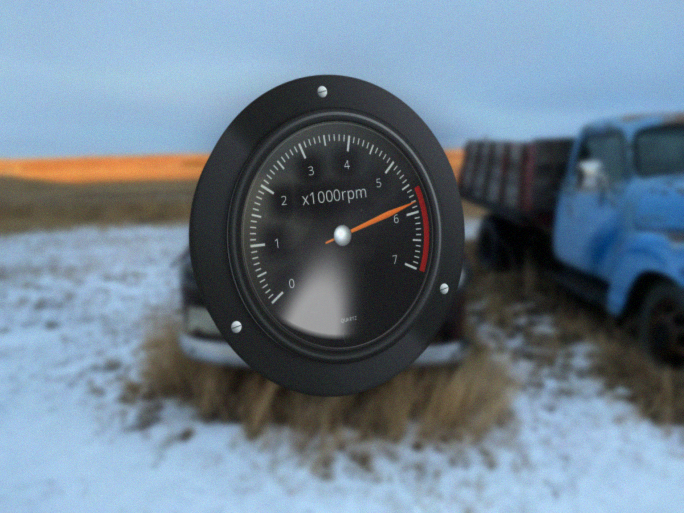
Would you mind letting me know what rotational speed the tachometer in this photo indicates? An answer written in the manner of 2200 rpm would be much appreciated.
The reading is 5800 rpm
